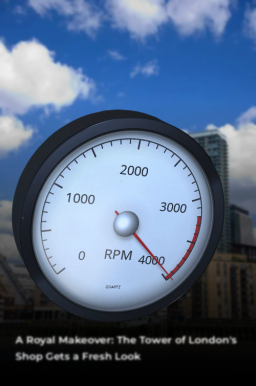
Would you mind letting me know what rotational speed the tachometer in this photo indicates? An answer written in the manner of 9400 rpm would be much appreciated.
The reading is 3950 rpm
